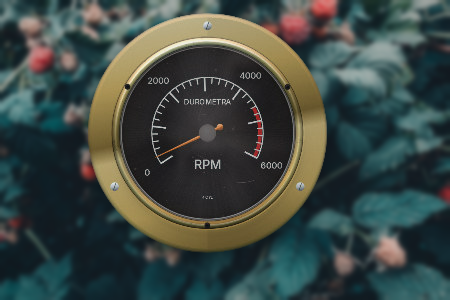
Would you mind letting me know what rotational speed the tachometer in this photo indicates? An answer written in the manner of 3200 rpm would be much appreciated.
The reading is 200 rpm
